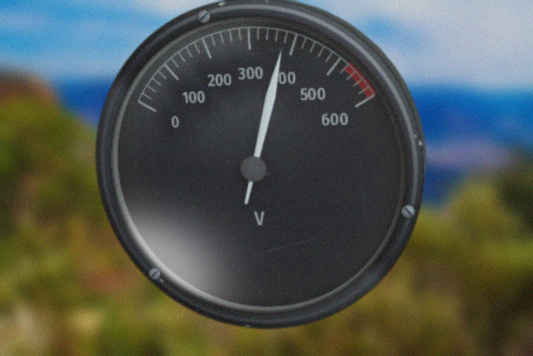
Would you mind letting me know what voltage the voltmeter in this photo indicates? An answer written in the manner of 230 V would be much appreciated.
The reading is 380 V
